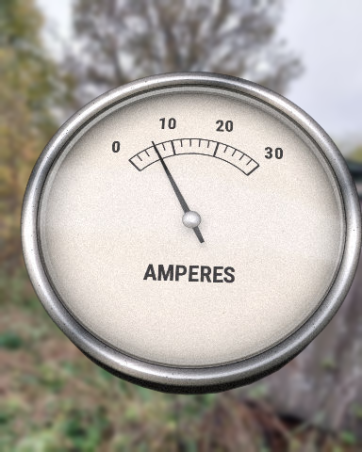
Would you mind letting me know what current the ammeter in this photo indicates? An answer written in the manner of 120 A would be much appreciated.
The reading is 6 A
